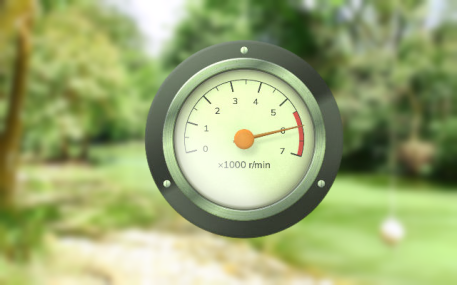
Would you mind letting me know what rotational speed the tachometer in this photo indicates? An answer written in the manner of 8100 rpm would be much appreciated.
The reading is 6000 rpm
